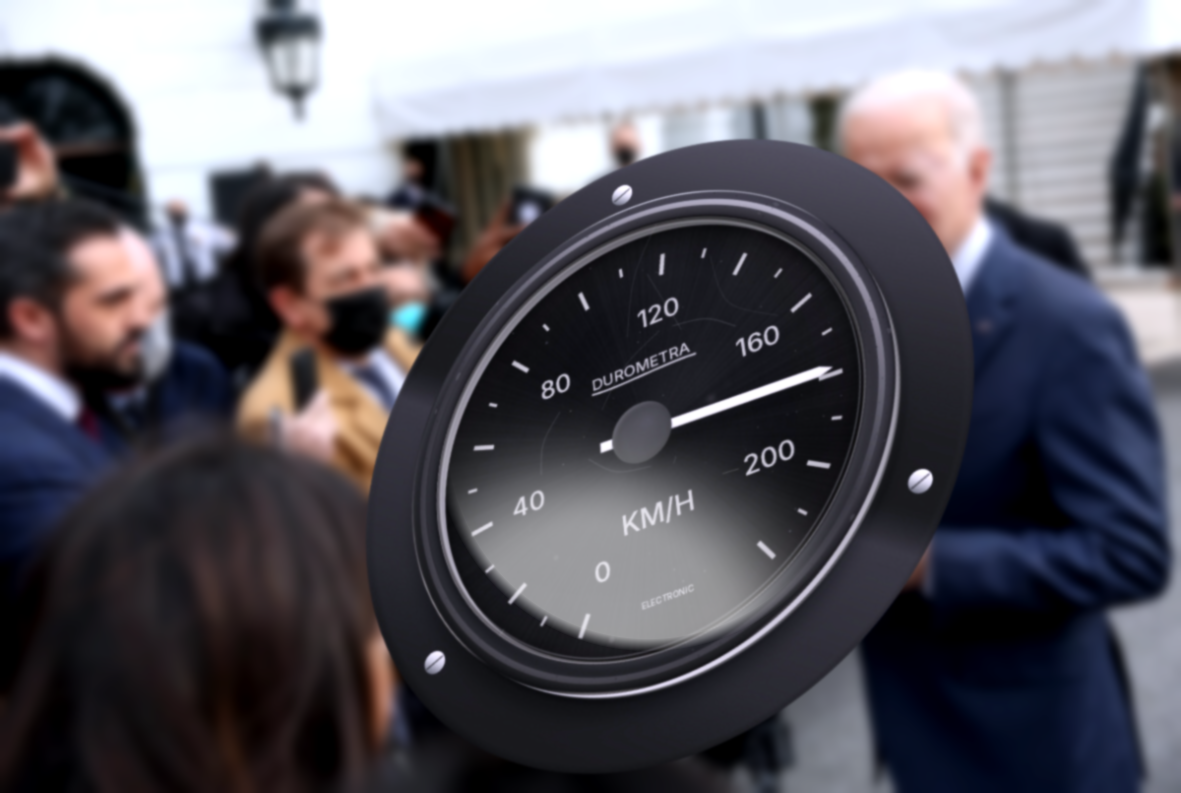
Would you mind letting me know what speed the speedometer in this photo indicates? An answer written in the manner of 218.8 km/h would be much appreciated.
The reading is 180 km/h
